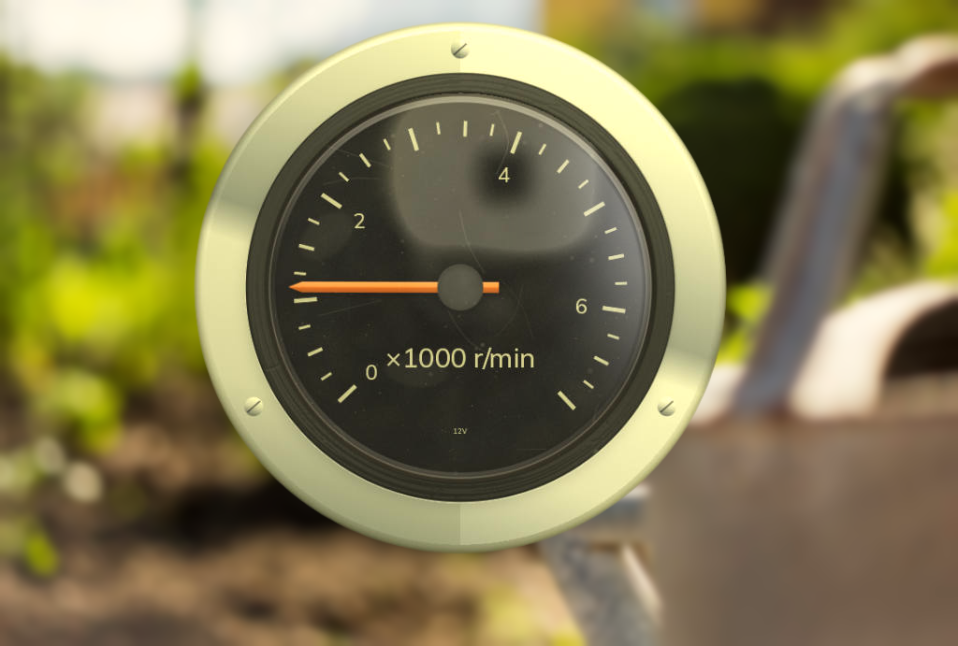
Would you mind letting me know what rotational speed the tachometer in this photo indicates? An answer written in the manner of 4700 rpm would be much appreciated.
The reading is 1125 rpm
